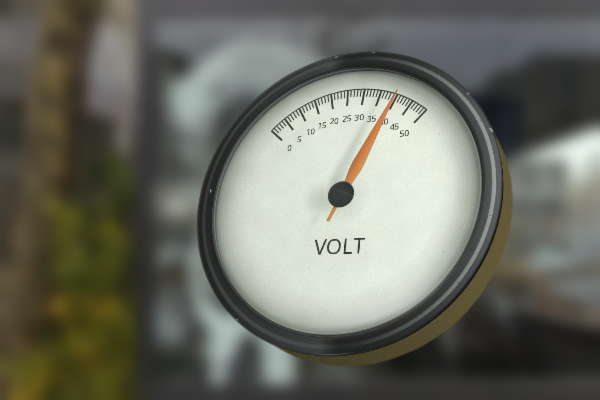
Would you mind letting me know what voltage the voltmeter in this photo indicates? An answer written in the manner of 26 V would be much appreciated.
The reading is 40 V
